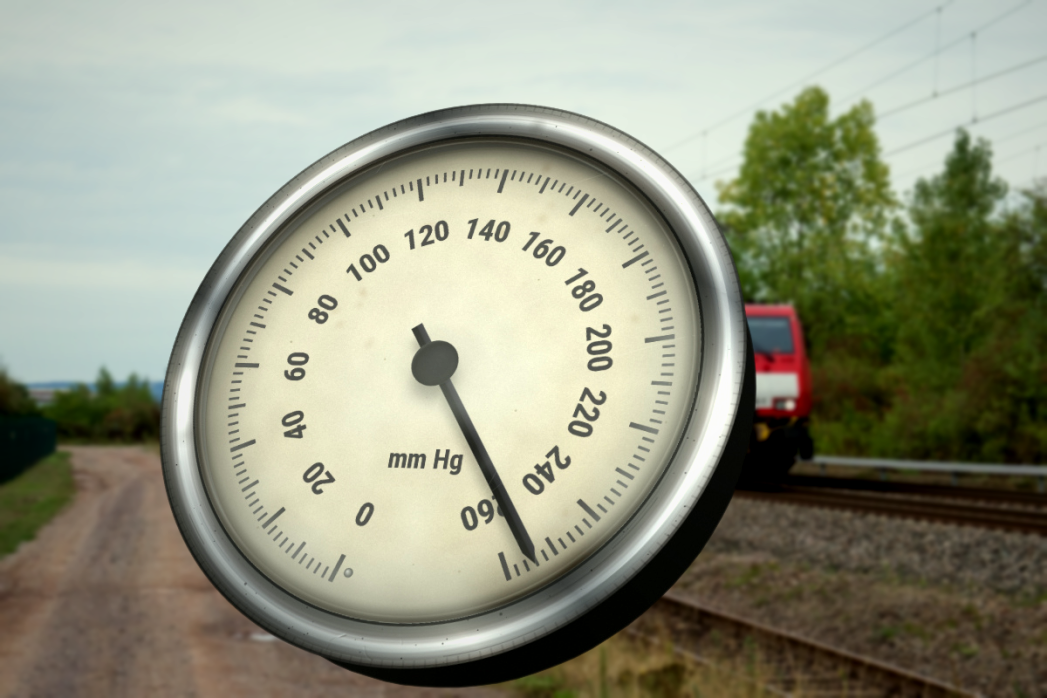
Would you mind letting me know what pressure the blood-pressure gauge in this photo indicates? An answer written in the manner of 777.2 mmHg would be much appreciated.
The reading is 254 mmHg
